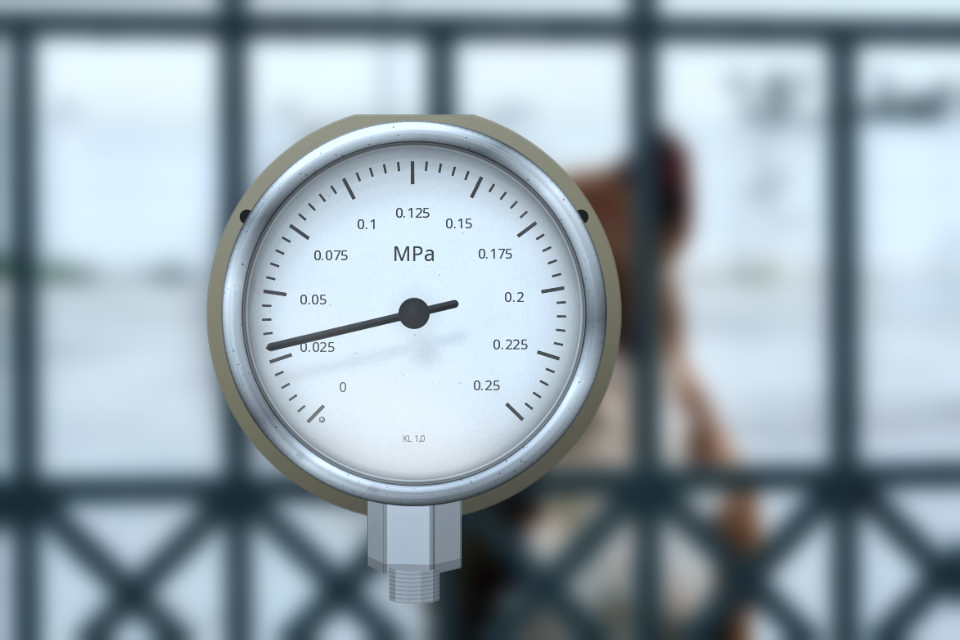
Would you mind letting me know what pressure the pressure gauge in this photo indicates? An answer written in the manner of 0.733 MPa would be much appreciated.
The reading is 0.03 MPa
